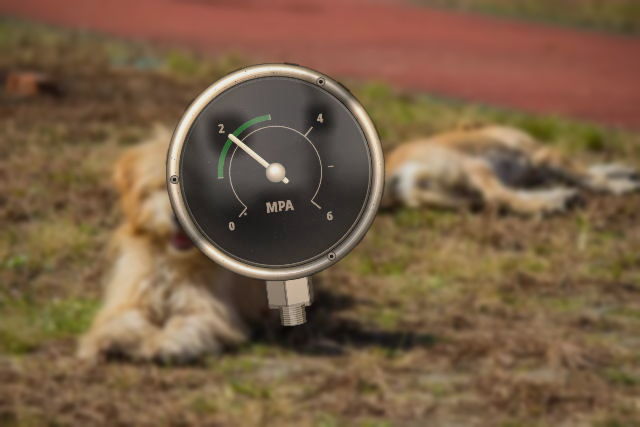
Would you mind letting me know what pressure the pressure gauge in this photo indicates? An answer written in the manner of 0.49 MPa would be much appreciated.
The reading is 2 MPa
